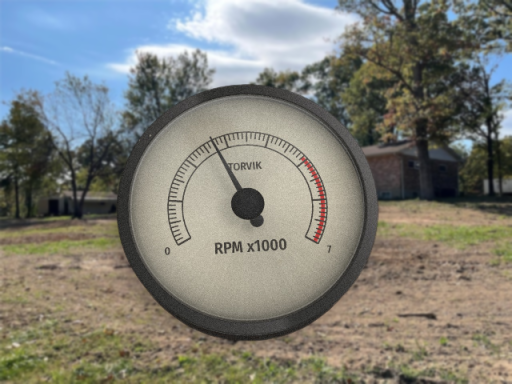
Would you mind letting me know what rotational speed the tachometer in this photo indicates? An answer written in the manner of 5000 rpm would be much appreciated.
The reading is 2700 rpm
